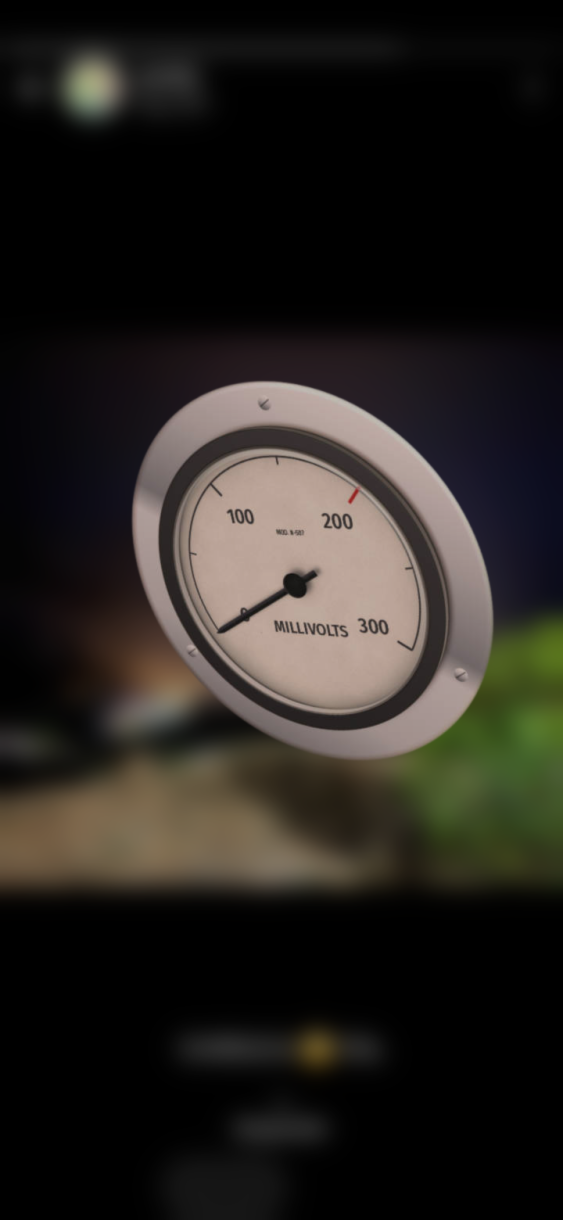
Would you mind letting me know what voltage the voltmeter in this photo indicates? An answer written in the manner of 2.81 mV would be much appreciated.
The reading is 0 mV
